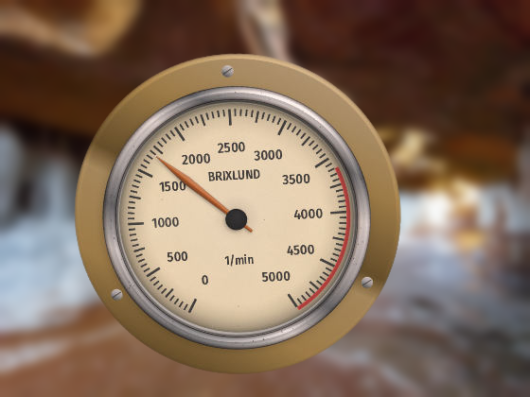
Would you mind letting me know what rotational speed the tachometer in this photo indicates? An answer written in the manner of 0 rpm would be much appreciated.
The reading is 1700 rpm
